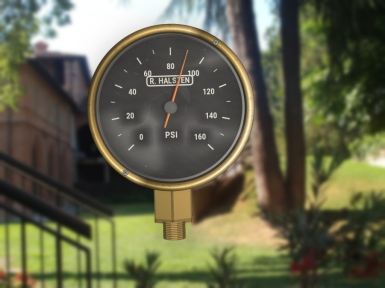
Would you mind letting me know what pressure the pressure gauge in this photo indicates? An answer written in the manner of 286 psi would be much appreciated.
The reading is 90 psi
